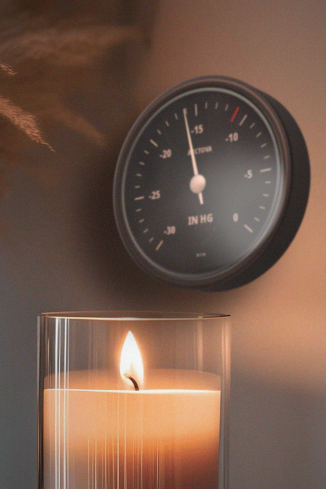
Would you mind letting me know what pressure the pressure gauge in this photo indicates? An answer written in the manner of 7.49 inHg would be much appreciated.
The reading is -16 inHg
